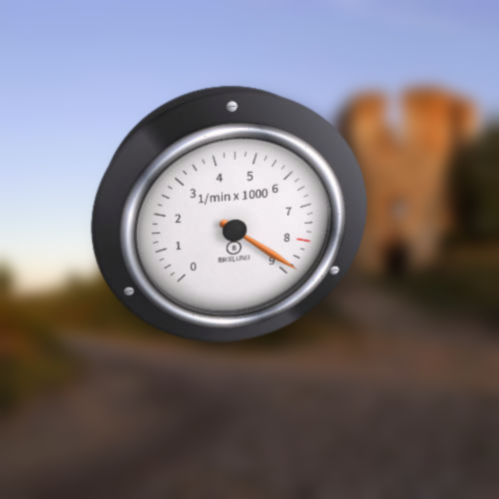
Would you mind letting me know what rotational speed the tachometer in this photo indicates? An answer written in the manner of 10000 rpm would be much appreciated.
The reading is 8750 rpm
